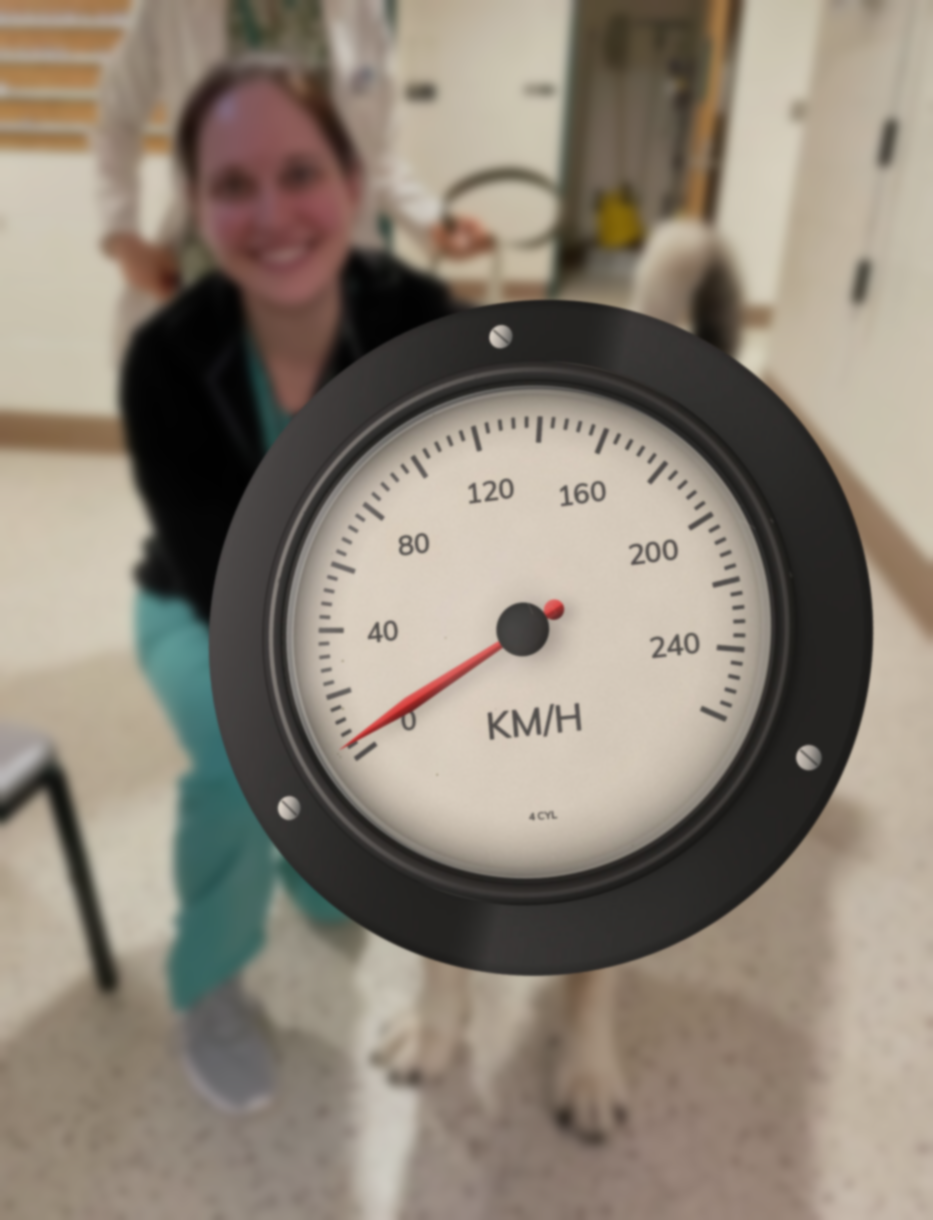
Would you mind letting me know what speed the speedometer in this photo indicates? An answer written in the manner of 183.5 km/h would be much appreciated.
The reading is 4 km/h
